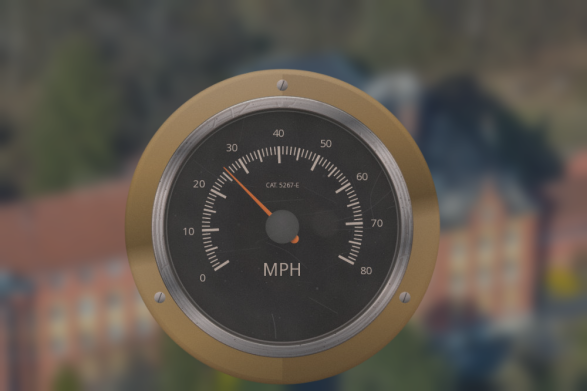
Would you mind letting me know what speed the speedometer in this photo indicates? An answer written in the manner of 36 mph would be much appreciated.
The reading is 26 mph
